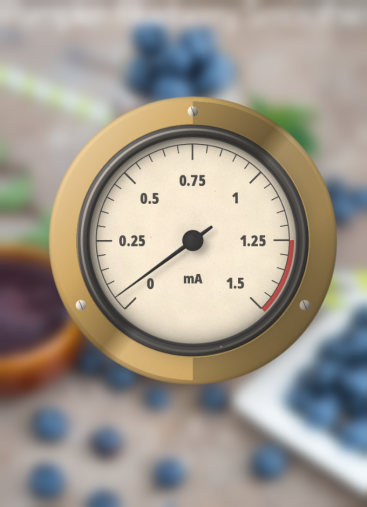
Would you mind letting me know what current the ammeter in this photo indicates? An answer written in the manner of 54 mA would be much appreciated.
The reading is 0.05 mA
